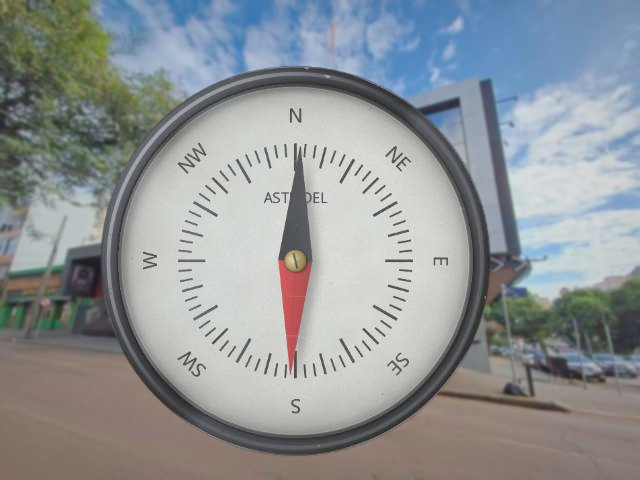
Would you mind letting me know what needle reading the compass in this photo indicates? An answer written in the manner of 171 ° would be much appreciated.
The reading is 182.5 °
